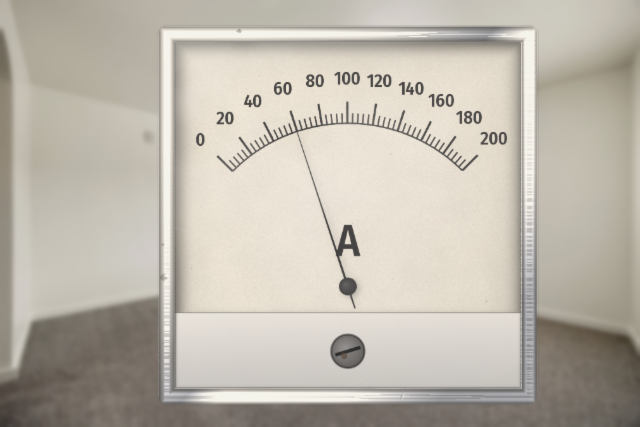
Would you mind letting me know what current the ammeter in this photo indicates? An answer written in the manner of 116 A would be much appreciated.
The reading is 60 A
